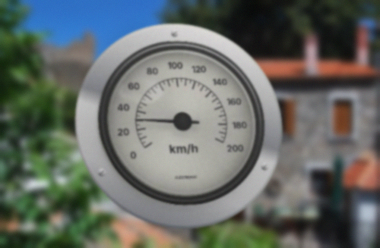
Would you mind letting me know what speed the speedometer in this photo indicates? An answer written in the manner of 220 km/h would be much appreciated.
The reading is 30 km/h
